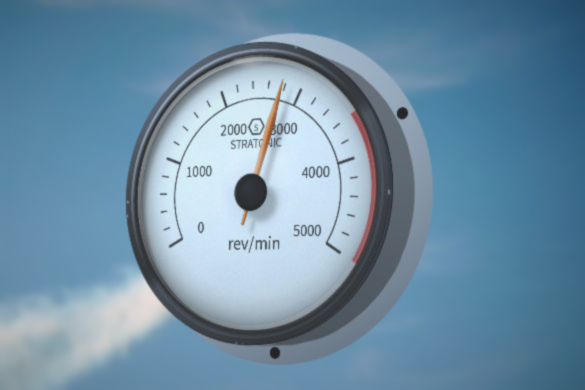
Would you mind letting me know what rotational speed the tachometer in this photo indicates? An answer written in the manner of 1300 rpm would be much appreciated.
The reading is 2800 rpm
